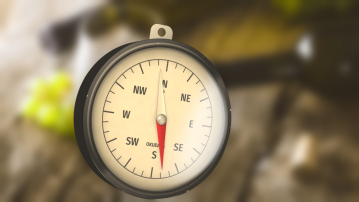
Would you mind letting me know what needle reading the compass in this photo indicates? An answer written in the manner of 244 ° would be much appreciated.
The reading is 170 °
